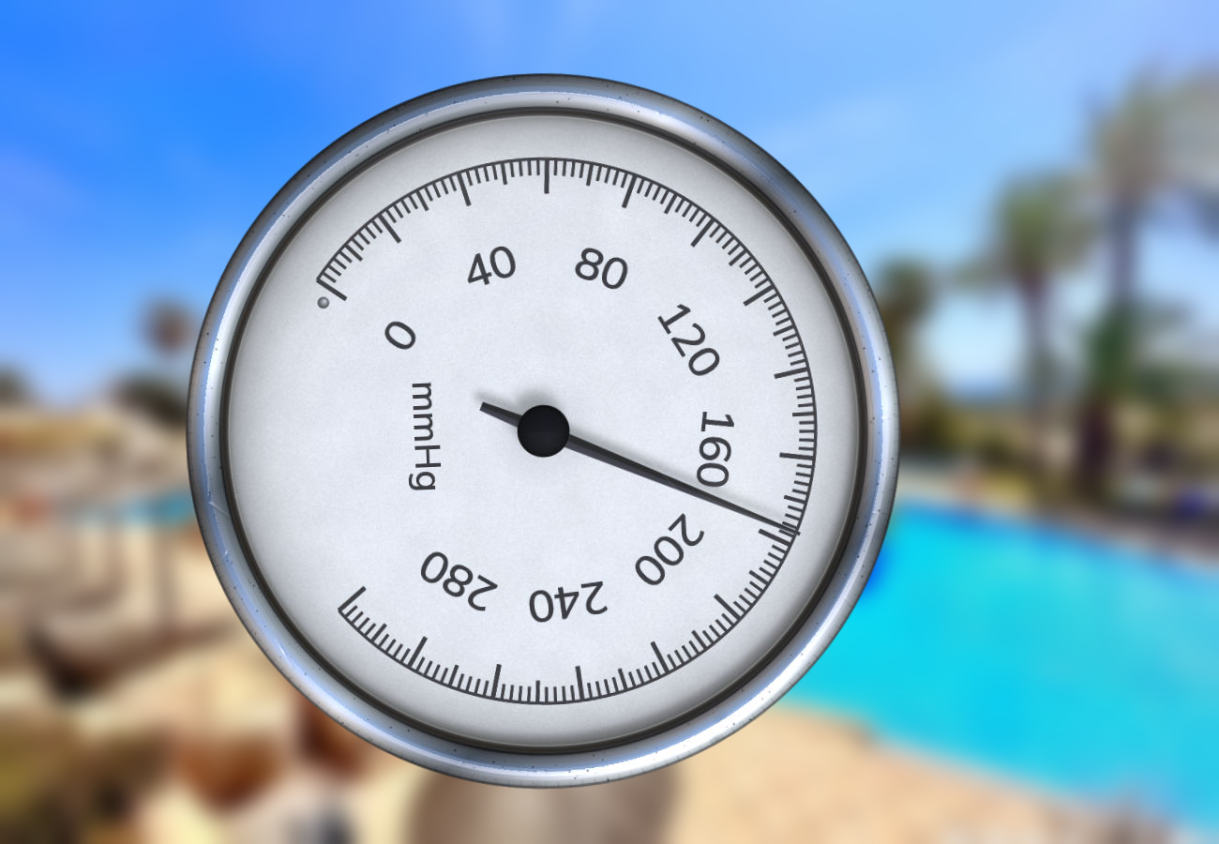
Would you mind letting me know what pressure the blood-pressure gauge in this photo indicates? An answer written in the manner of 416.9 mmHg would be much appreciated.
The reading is 177 mmHg
